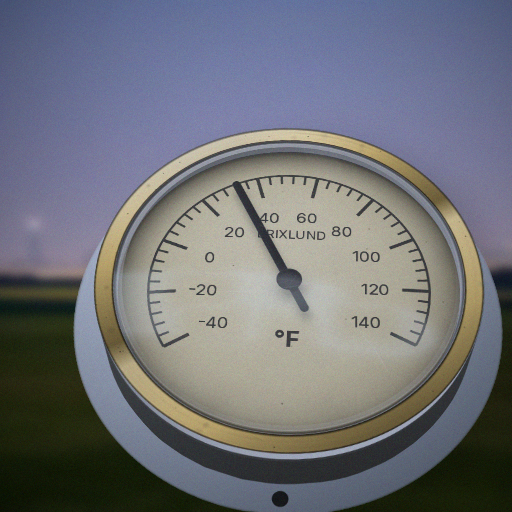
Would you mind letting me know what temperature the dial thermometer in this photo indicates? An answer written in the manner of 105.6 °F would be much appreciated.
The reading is 32 °F
